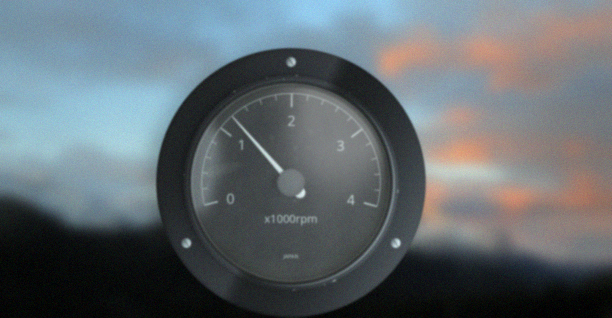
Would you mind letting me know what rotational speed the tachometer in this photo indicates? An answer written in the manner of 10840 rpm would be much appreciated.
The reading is 1200 rpm
